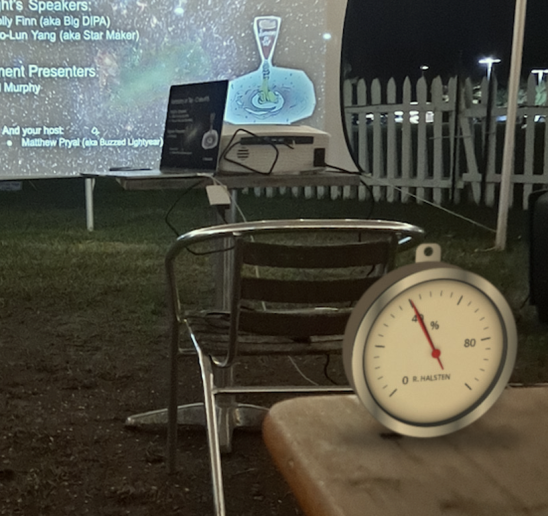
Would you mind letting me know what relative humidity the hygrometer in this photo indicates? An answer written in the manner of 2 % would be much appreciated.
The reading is 40 %
